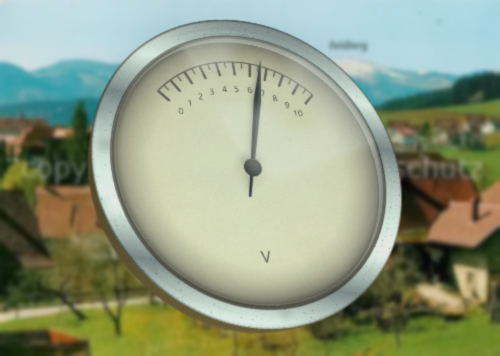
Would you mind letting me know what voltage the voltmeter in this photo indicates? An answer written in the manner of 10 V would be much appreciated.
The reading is 6.5 V
